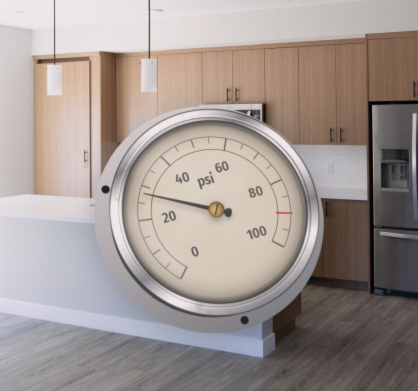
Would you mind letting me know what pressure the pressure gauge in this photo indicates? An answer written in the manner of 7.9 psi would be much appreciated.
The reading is 27.5 psi
